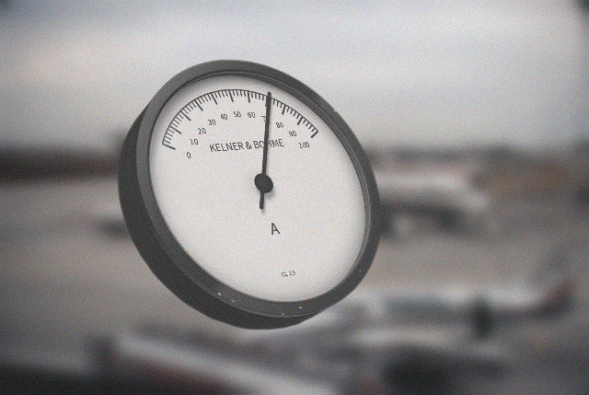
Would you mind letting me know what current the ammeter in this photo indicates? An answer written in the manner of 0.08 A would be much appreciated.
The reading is 70 A
